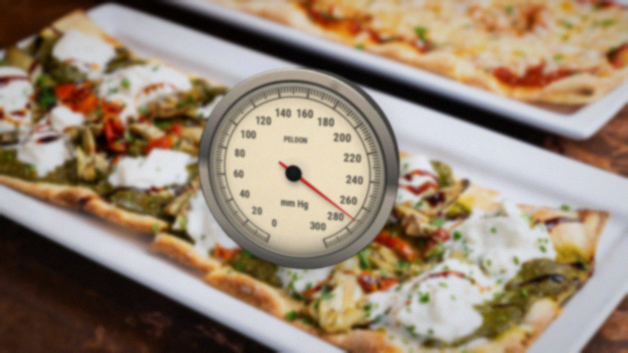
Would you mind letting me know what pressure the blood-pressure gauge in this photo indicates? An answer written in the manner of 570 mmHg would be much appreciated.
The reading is 270 mmHg
